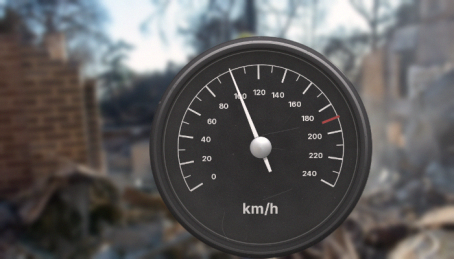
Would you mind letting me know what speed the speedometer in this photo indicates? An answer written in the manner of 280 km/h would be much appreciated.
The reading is 100 km/h
